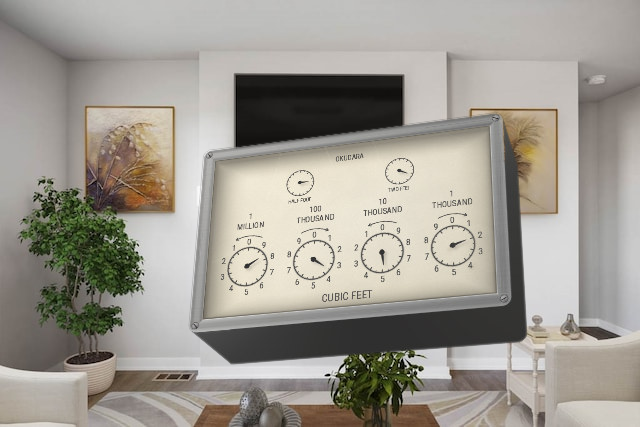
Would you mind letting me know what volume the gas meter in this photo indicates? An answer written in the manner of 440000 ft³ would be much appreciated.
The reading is 835200 ft³
